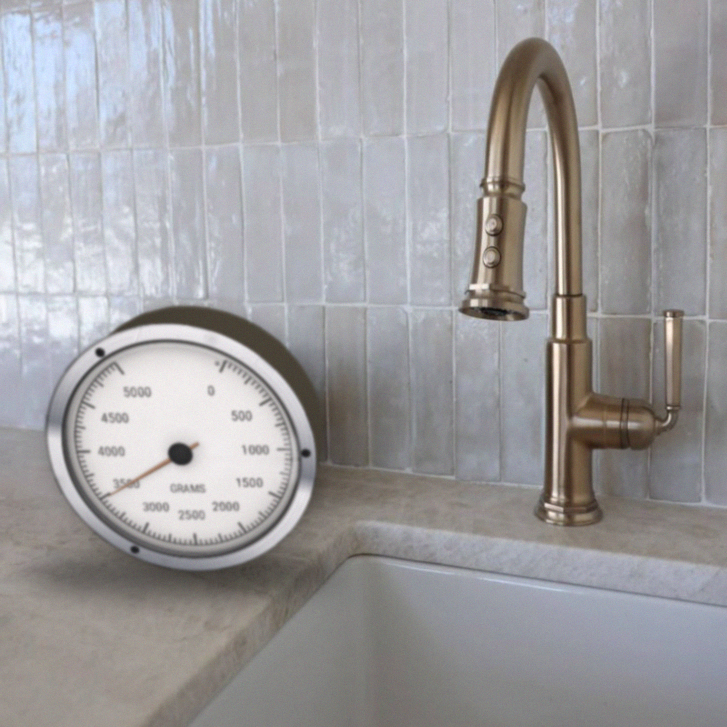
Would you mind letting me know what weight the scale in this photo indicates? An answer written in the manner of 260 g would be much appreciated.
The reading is 3500 g
